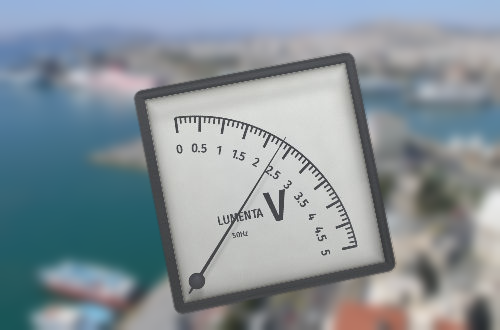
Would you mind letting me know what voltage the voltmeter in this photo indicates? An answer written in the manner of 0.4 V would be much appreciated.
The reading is 2.3 V
